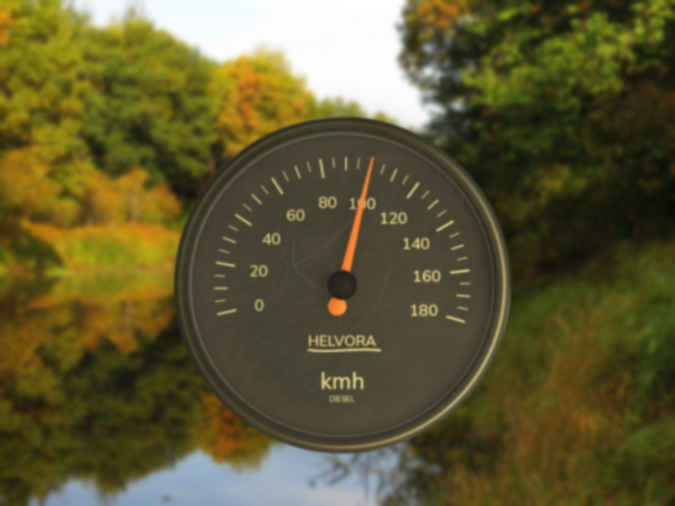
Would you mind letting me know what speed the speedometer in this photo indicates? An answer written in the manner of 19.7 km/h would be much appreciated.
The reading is 100 km/h
